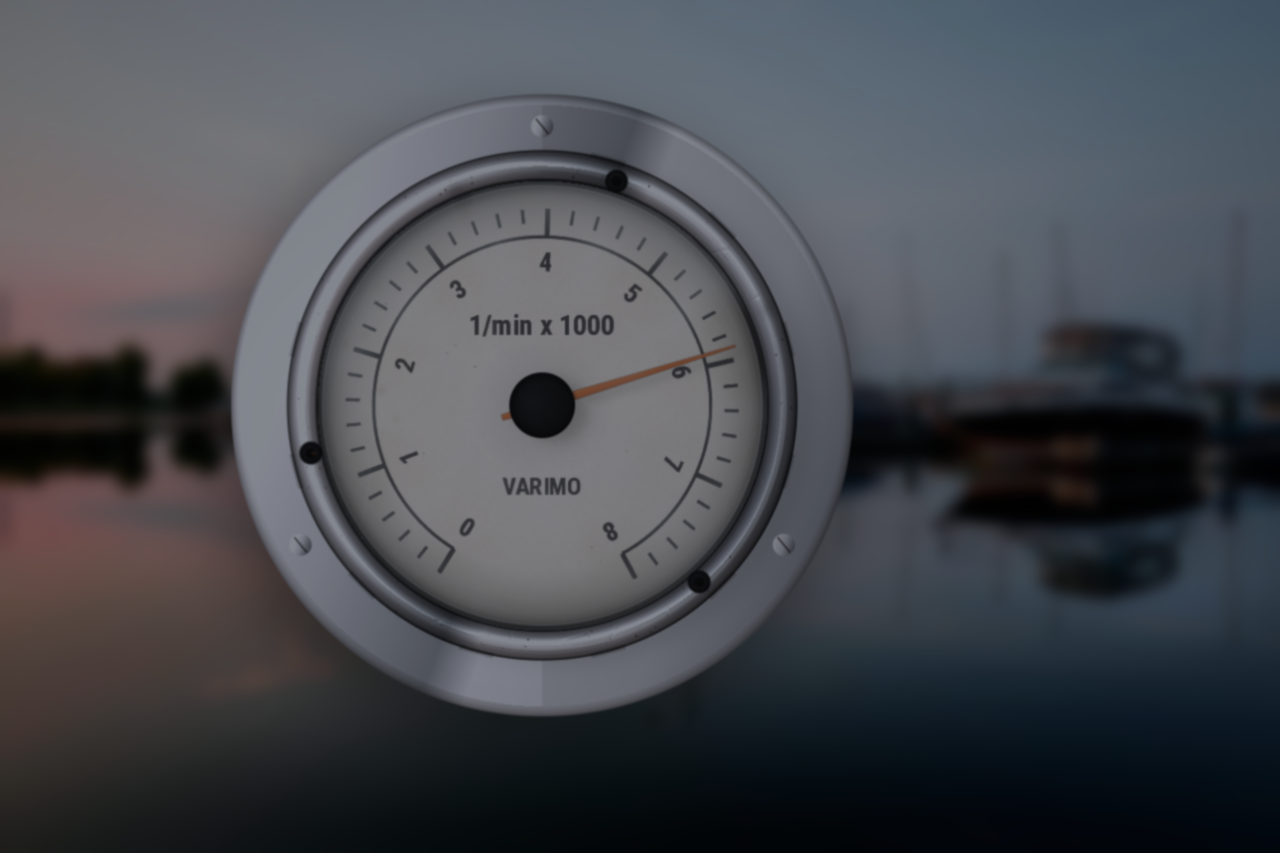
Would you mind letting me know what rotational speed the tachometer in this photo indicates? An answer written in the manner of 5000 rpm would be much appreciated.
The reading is 5900 rpm
